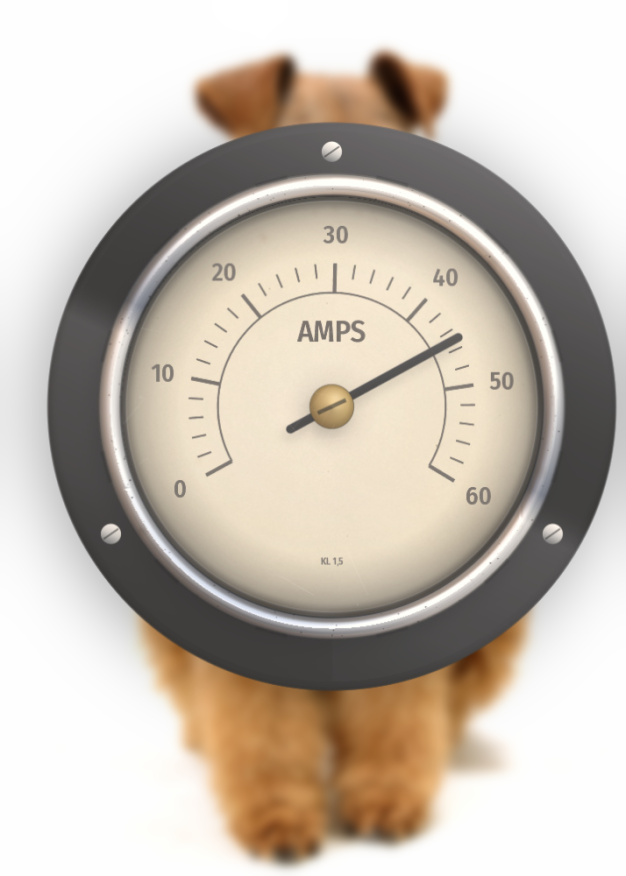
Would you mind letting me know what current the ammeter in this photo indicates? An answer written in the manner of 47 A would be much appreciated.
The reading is 45 A
